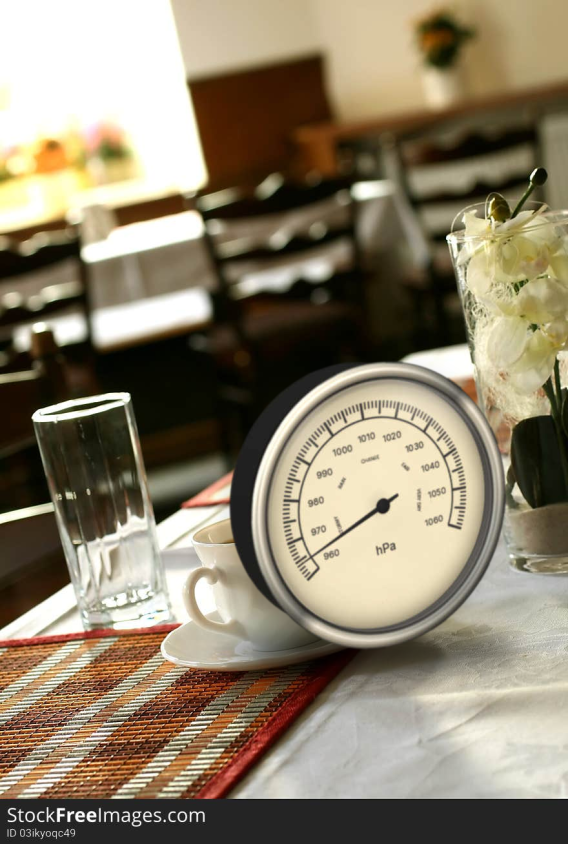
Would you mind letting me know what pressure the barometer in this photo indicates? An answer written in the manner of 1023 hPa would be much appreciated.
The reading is 965 hPa
